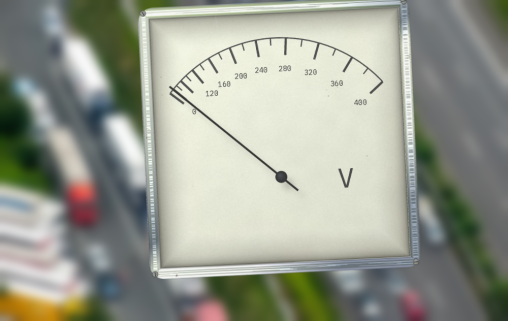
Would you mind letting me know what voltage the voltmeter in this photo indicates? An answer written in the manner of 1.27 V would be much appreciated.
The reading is 40 V
